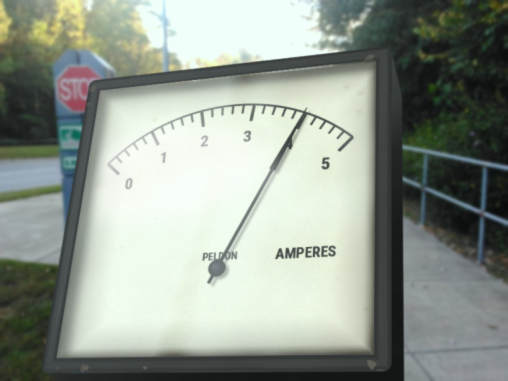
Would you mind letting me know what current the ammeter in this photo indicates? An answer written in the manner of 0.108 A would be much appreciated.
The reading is 4 A
